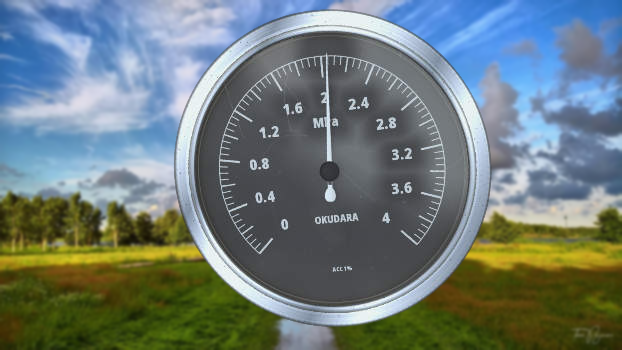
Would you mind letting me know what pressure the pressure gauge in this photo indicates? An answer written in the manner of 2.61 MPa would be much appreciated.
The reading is 2.05 MPa
